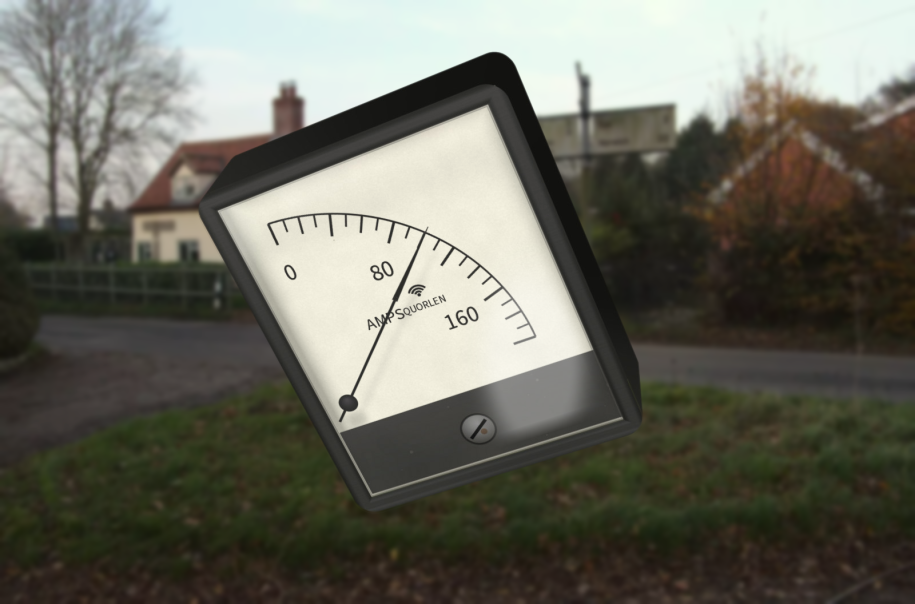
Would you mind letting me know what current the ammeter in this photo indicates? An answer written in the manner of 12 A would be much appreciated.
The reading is 100 A
